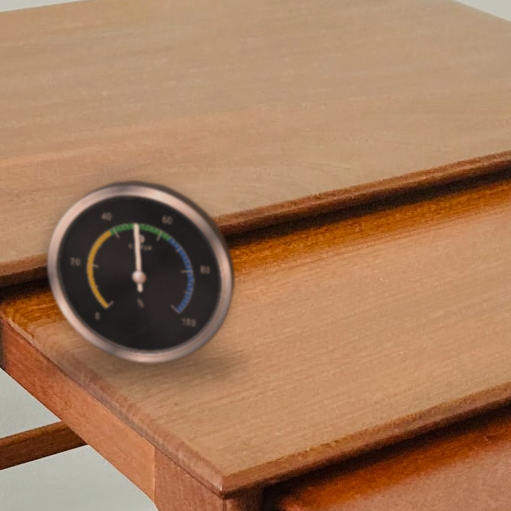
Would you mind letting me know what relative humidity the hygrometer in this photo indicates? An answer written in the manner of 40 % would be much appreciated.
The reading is 50 %
